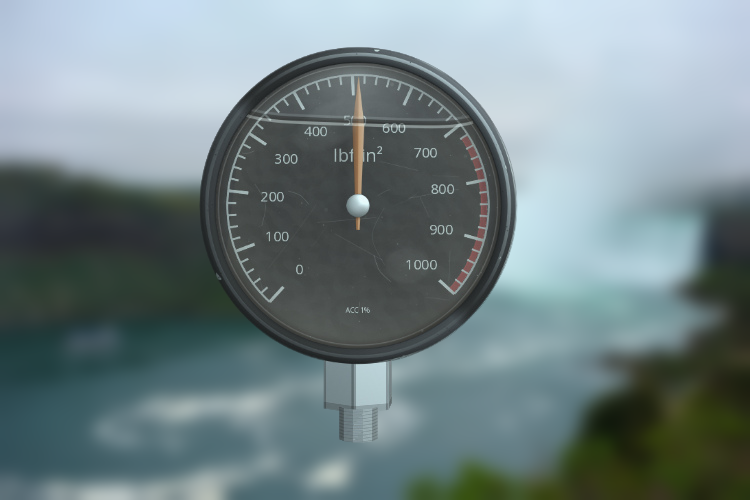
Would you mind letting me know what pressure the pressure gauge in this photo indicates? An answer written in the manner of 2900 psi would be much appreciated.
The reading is 510 psi
